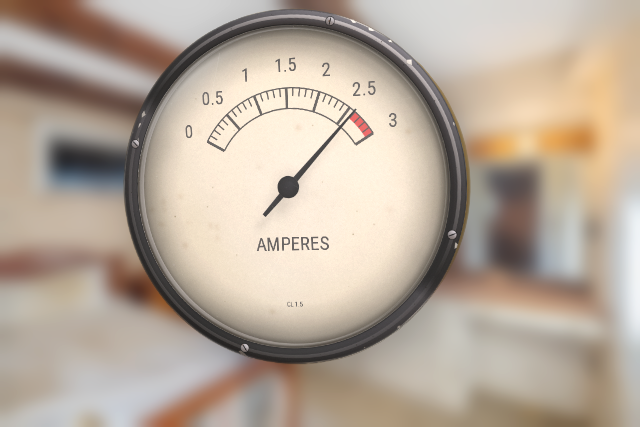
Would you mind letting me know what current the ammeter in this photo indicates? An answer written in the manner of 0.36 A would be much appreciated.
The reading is 2.6 A
